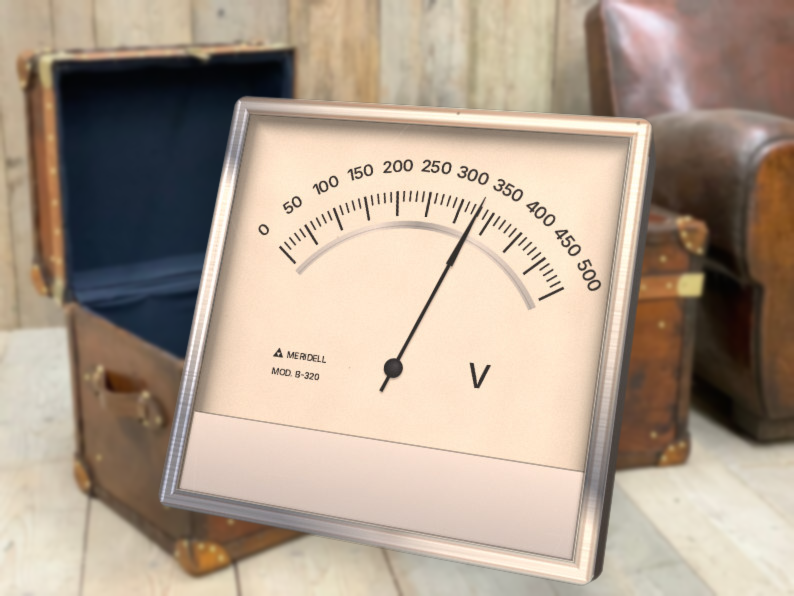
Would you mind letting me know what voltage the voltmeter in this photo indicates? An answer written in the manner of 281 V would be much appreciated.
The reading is 330 V
